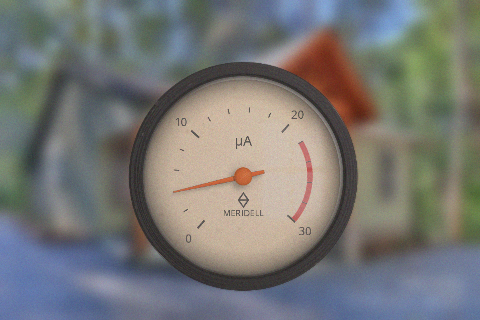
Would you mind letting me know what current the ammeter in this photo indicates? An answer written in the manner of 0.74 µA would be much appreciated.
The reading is 4 µA
